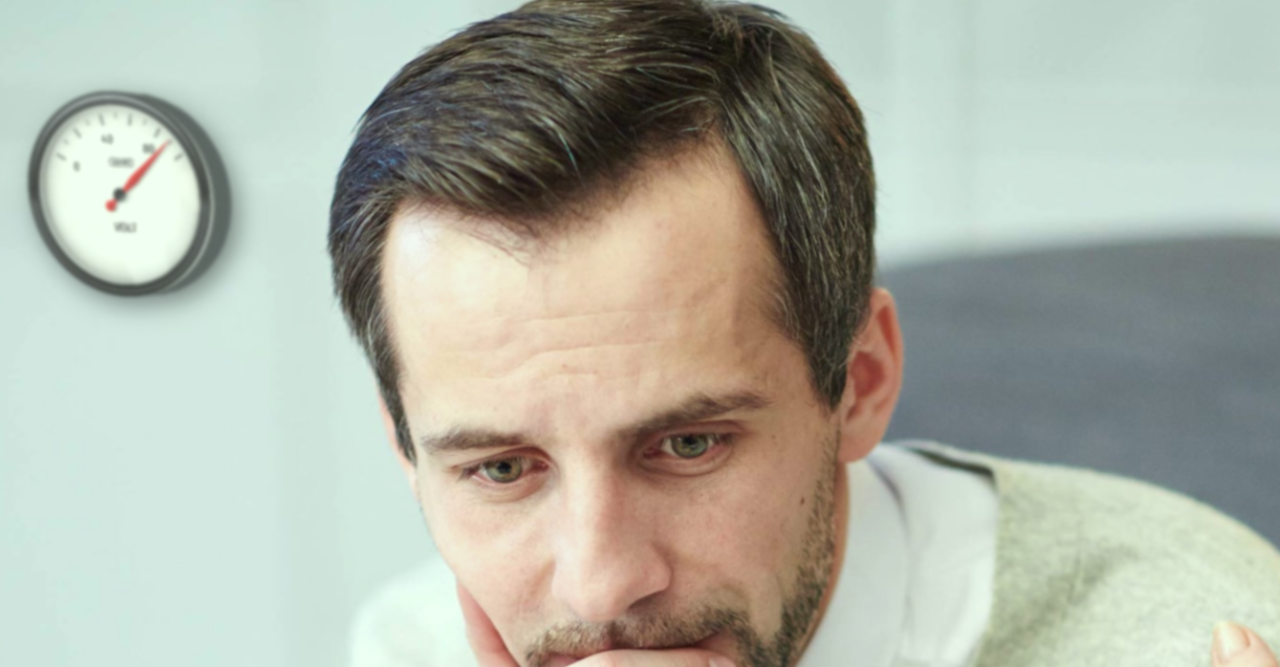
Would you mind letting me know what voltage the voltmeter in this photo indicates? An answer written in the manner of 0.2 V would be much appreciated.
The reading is 90 V
